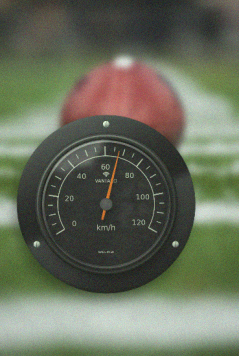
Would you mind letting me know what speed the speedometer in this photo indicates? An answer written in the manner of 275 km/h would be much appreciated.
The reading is 67.5 km/h
